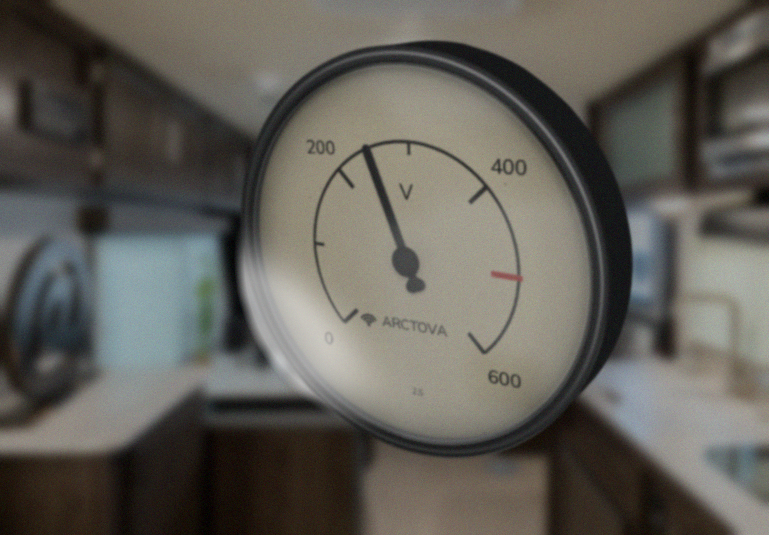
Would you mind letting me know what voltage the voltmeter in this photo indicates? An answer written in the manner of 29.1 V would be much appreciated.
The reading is 250 V
